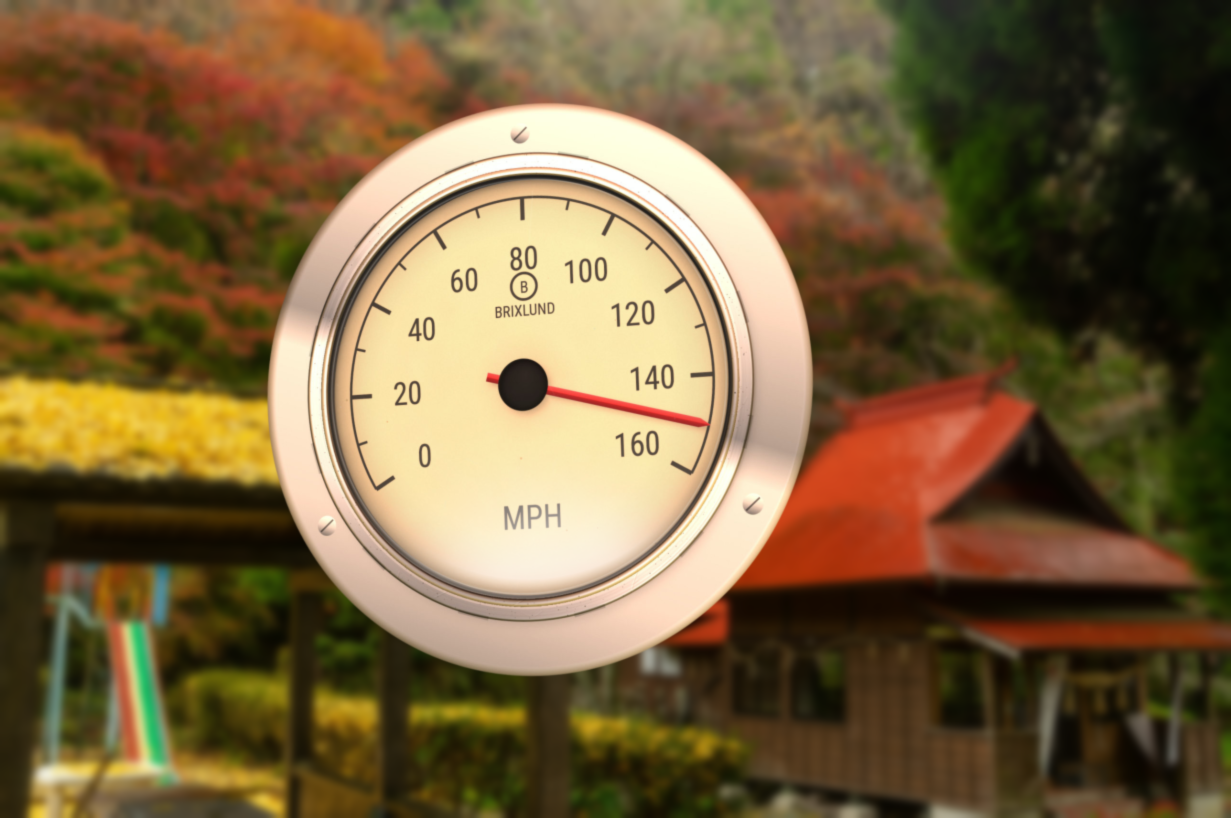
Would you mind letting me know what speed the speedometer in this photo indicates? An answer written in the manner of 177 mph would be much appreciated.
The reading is 150 mph
